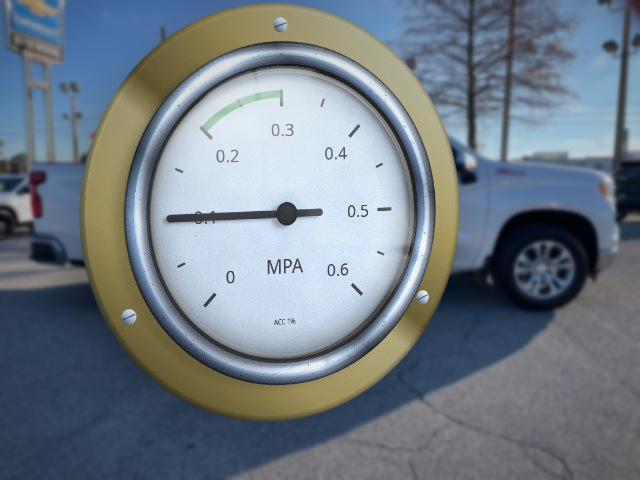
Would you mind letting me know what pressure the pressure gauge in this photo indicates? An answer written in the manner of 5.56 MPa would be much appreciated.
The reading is 0.1 MPa
